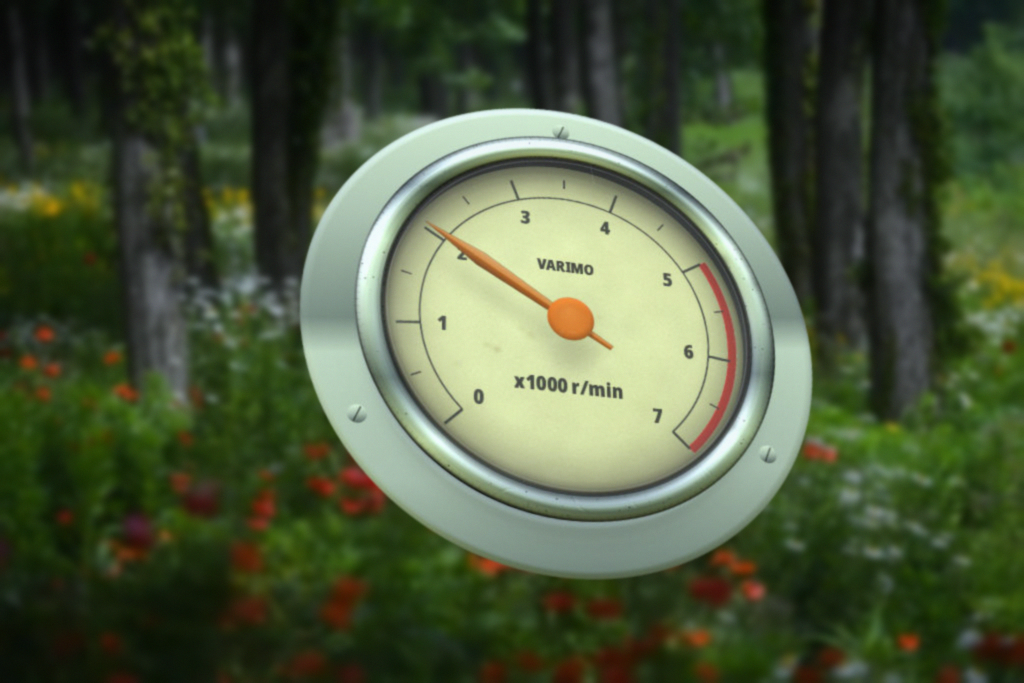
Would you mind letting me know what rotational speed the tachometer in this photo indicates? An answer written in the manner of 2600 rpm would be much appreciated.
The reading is 2000 rpm
